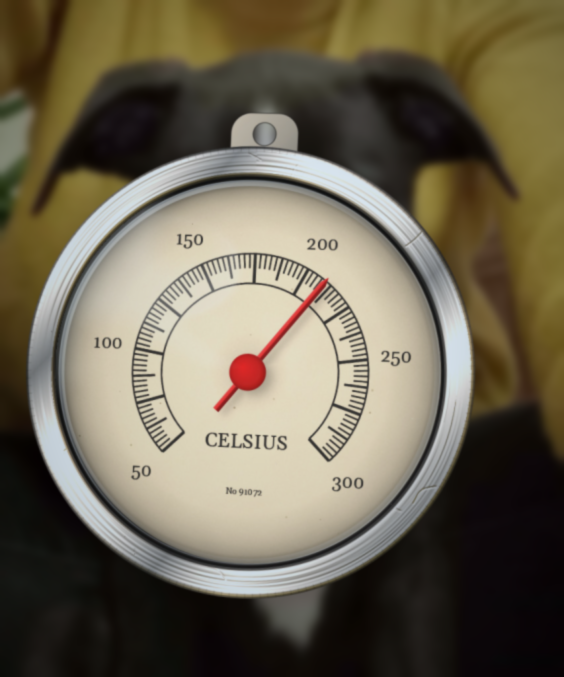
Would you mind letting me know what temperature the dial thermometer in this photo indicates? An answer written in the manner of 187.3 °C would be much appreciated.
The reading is 210 °C
